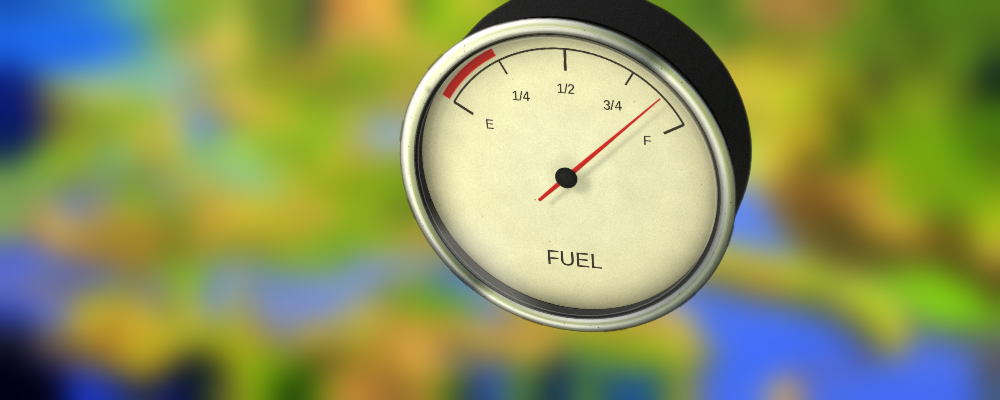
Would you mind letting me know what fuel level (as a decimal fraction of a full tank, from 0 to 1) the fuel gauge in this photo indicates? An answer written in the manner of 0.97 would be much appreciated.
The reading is 0.875
